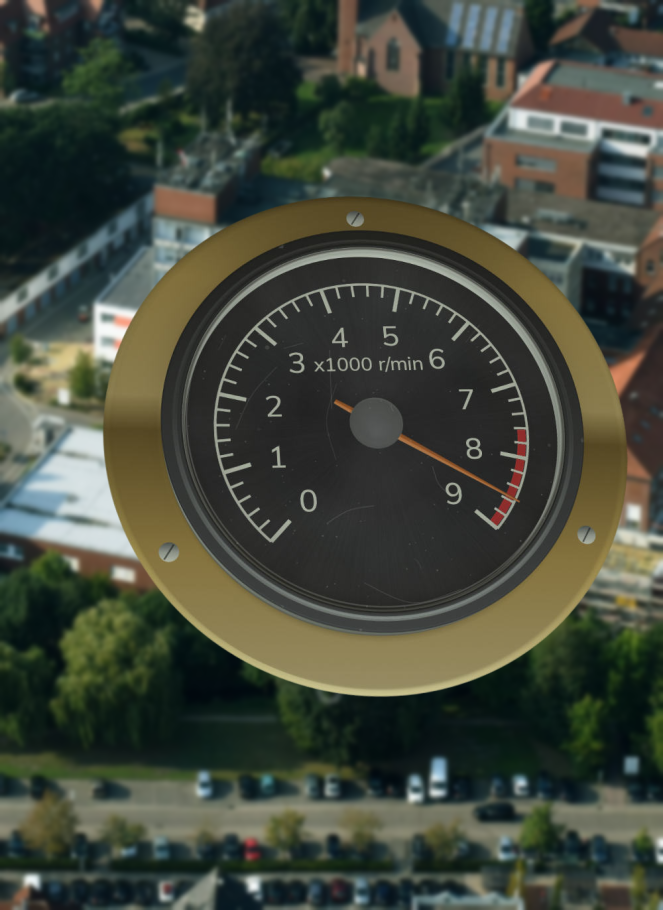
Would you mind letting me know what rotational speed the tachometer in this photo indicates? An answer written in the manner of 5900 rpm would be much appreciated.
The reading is 8600 rpm
